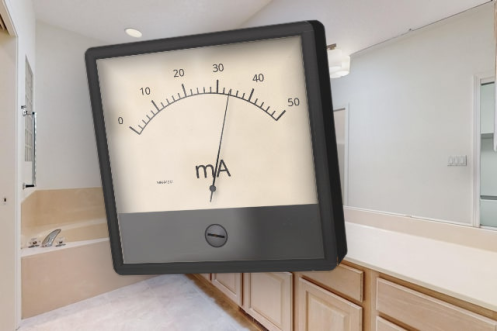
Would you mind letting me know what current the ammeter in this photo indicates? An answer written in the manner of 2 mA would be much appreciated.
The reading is 34 mA
